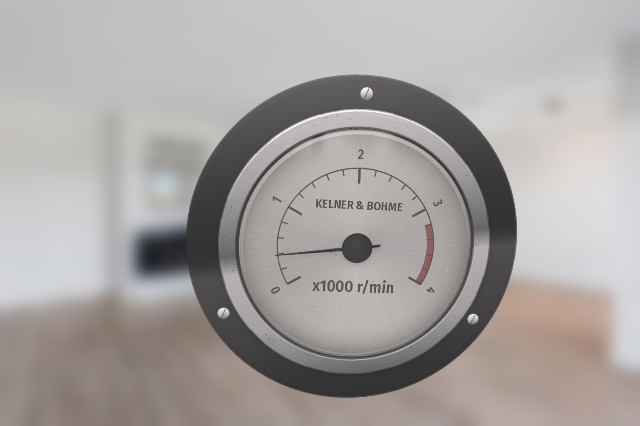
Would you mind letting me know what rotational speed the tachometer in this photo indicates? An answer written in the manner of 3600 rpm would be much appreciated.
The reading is 400 rpm
